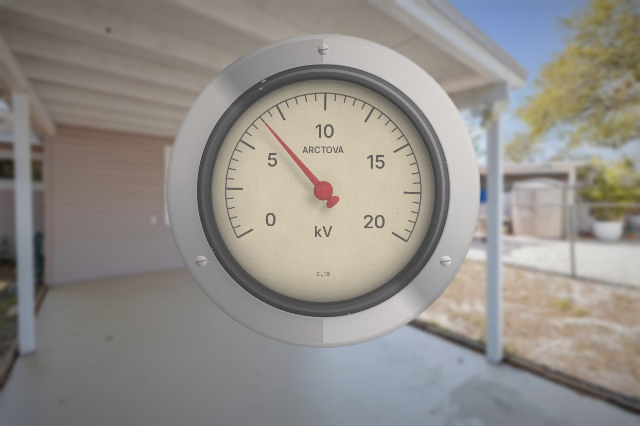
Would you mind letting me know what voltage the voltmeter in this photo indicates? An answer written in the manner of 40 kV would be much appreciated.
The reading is 6.5 kV
